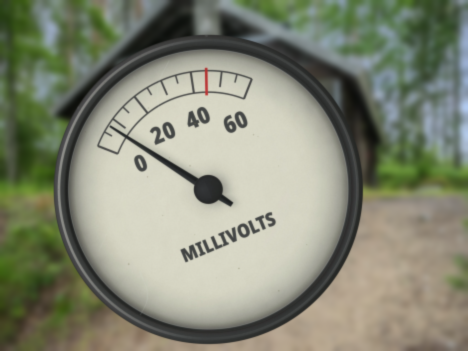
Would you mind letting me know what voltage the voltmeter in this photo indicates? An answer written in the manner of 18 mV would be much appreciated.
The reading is 7.5 mV
